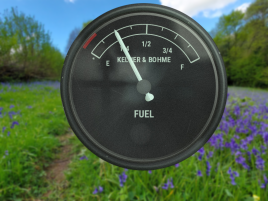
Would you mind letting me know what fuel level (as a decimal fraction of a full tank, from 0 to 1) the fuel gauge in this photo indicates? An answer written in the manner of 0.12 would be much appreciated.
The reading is 0.25
